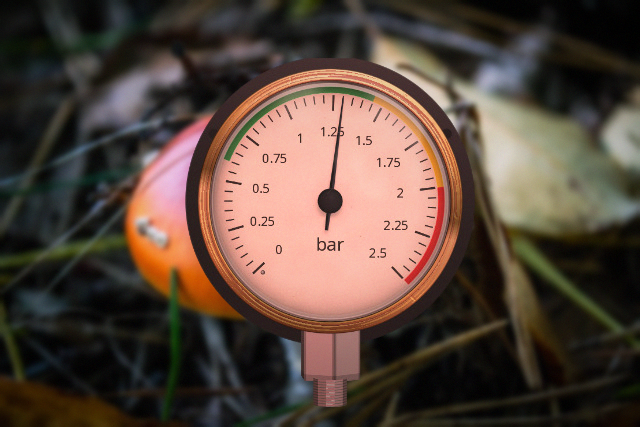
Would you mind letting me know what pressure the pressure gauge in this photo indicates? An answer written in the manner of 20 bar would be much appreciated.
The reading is 1.3 bar
